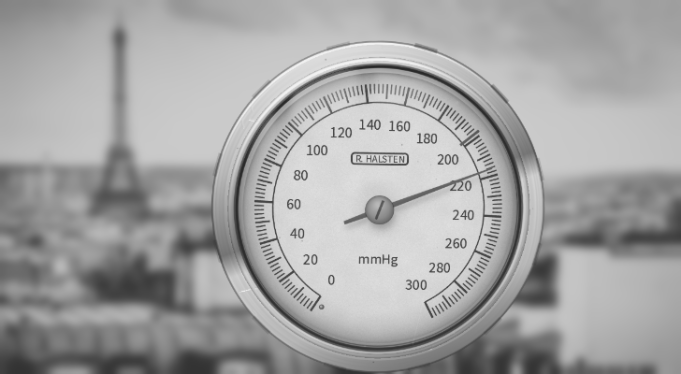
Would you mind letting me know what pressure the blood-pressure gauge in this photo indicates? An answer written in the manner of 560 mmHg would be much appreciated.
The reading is 216 mmHg
